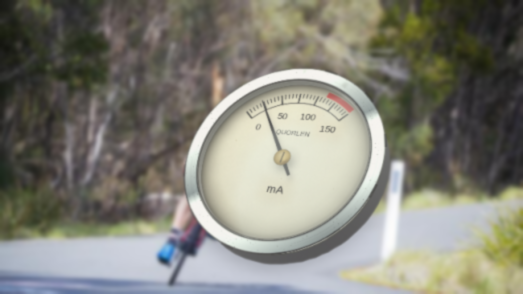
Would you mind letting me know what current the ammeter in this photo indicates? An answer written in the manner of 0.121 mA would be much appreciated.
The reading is 25 mA
